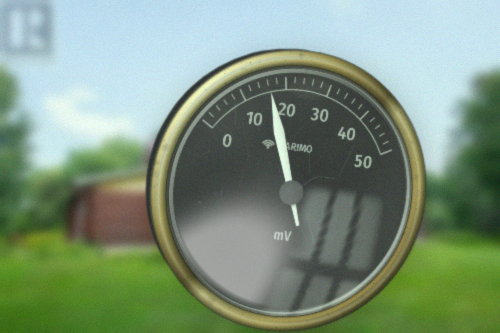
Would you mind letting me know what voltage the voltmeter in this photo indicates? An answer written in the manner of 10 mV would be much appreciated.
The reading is 16 mV
